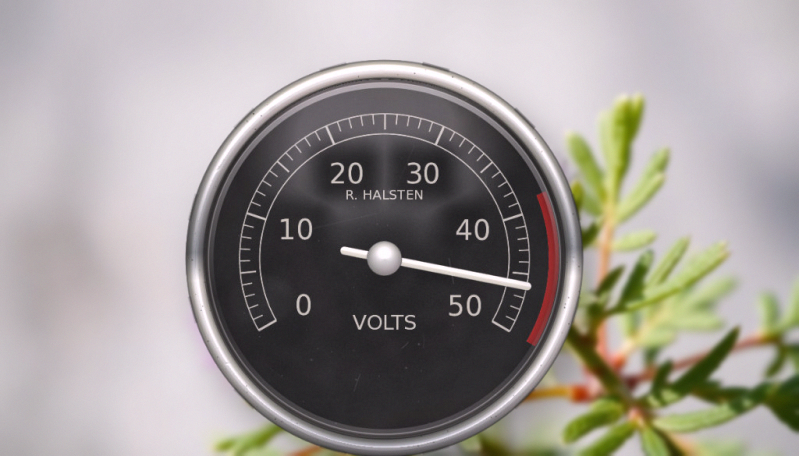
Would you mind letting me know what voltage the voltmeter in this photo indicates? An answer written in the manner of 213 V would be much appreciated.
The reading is 46 V
